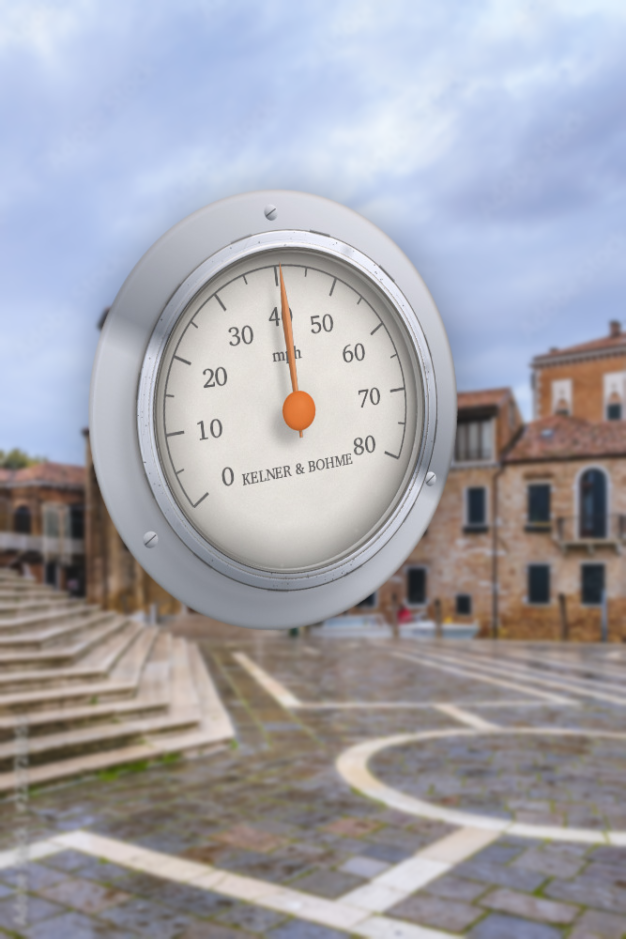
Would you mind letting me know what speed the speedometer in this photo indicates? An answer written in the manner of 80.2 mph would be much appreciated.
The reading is 40 mph
